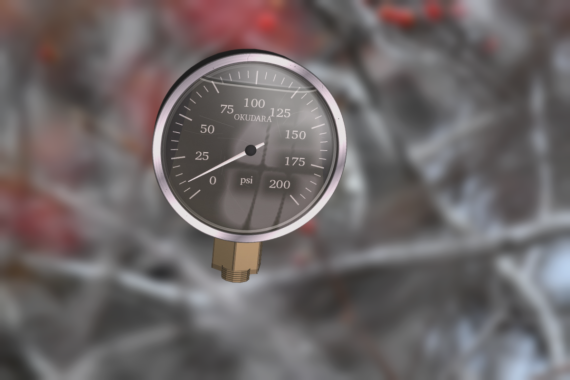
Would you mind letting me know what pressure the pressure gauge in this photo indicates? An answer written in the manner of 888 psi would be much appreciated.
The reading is 10 psi
